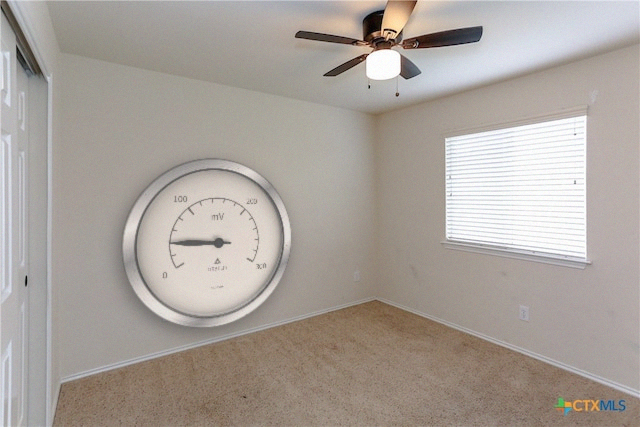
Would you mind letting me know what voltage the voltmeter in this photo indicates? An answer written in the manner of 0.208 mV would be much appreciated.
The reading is 40 mV
